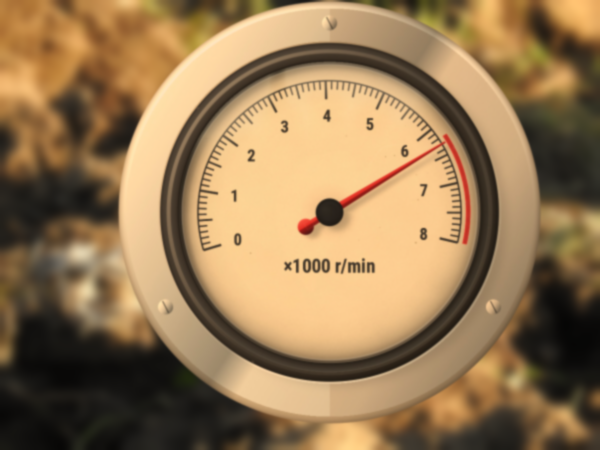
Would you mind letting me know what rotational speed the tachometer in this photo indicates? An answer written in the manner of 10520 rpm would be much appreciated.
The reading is 6300 rpm
